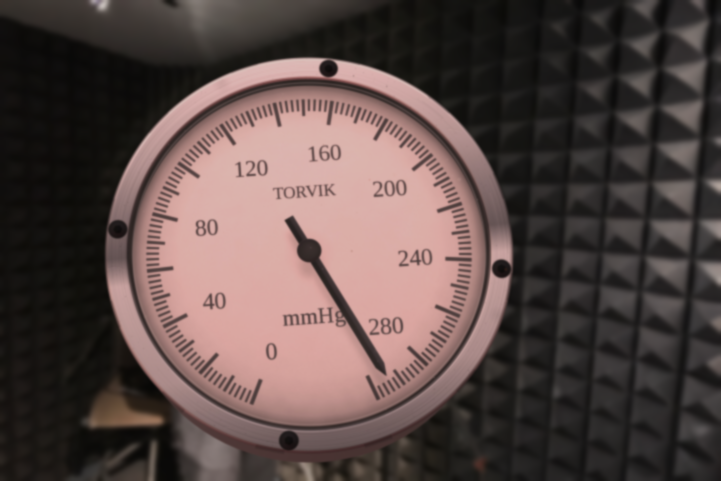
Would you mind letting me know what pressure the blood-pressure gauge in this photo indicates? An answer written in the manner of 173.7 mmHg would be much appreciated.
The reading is 294 mmHg
